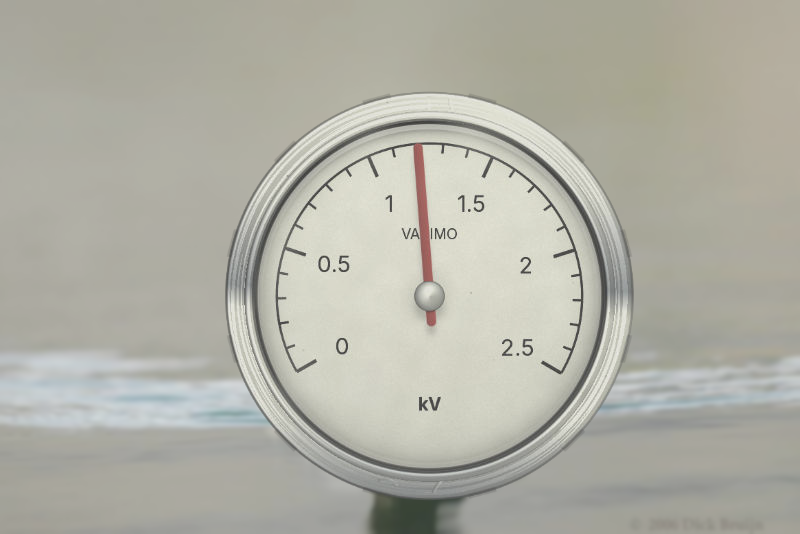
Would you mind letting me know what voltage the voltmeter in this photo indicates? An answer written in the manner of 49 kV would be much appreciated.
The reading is 1.2 kV
